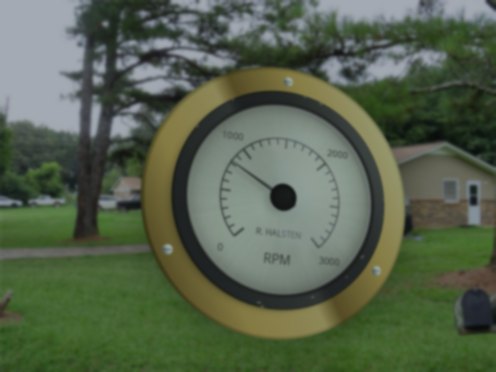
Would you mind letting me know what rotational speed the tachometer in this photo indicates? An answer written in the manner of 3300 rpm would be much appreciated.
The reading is 800 rpm
